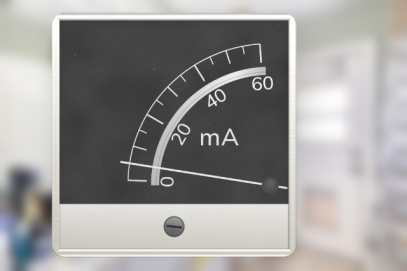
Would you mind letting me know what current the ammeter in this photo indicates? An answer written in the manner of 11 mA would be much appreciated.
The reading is 5 mA
